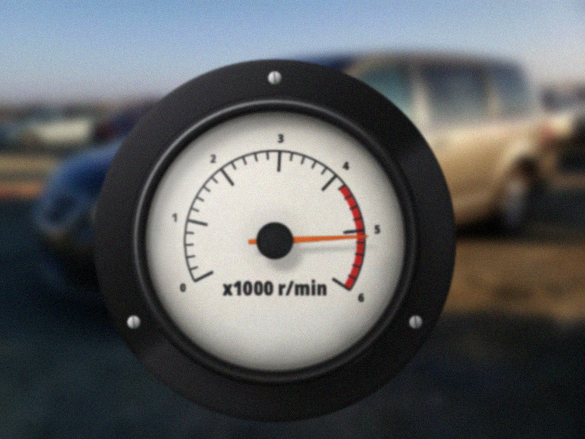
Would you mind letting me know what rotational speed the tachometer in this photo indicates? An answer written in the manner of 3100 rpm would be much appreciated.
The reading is 5100 rpm
